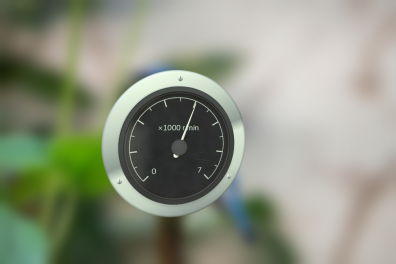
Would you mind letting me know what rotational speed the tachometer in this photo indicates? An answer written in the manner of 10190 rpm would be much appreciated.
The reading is 4000 rpm
